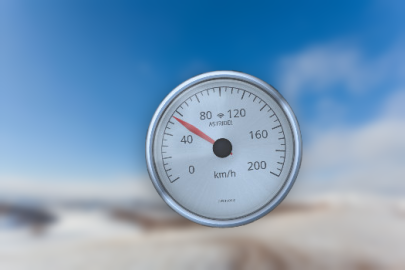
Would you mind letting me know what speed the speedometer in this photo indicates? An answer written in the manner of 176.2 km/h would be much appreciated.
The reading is 55 km/h
